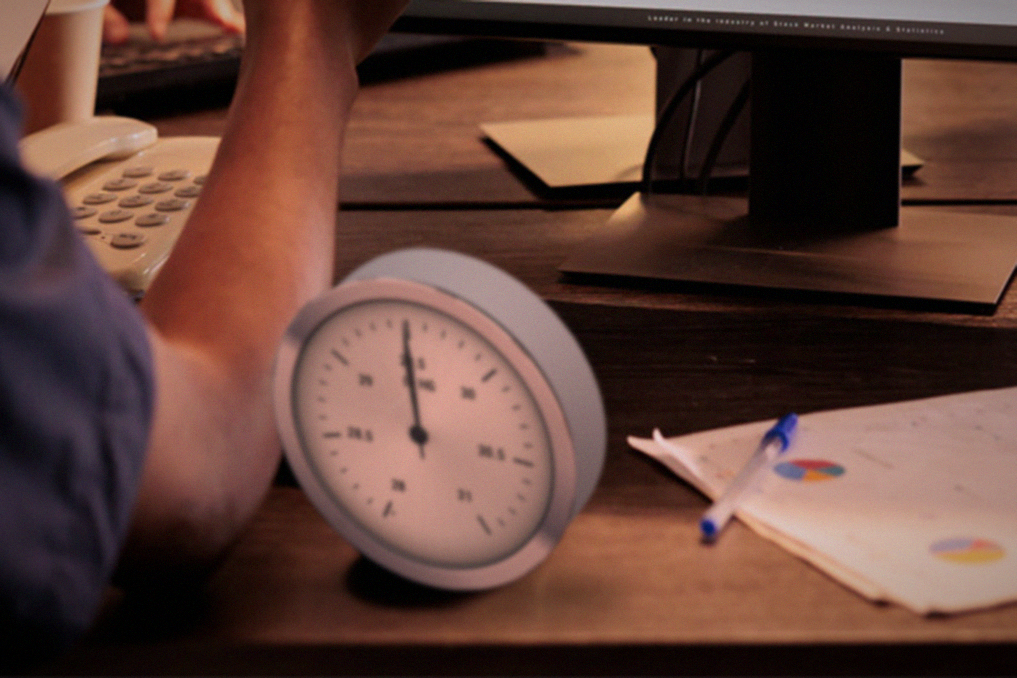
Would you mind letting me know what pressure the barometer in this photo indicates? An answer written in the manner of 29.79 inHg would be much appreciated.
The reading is 29.5 inHg
